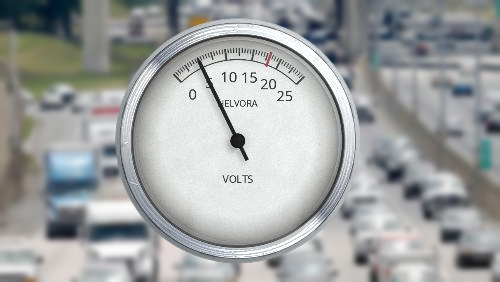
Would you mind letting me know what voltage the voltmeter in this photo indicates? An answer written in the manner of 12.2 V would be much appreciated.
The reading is 5 V
